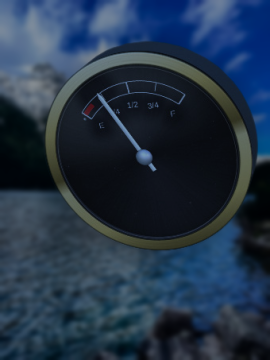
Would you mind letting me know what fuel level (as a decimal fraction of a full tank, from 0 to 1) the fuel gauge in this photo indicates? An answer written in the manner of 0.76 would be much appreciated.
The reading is 0.25
